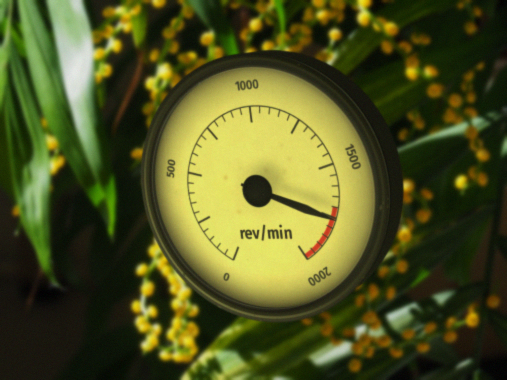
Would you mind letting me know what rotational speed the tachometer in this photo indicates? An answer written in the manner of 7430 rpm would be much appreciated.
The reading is 1750 rpm
